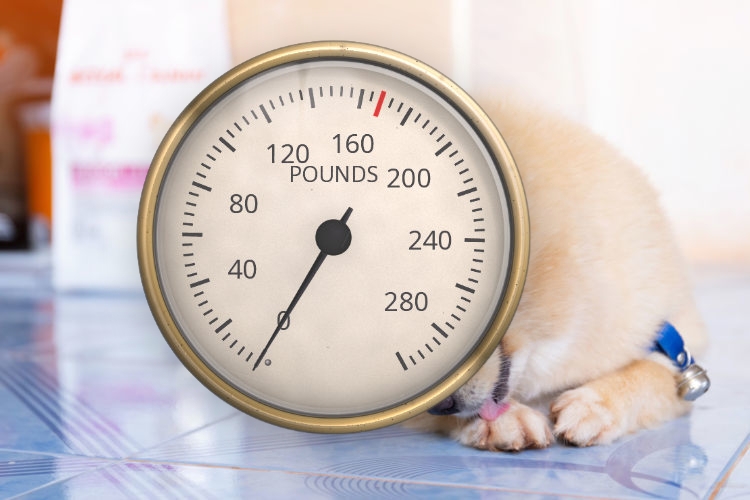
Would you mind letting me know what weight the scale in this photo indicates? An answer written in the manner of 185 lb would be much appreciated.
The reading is 0 lb
